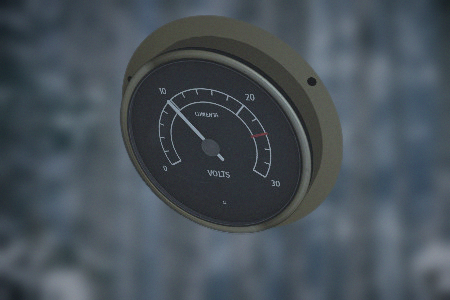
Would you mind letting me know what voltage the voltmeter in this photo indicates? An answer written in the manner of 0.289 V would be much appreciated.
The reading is 10 V
